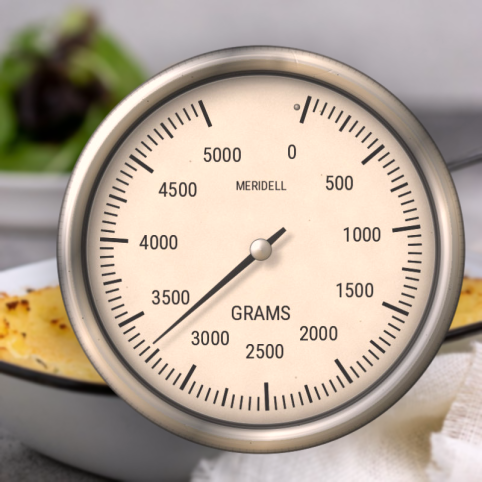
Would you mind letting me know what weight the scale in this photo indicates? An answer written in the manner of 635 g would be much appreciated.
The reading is 3300 g
